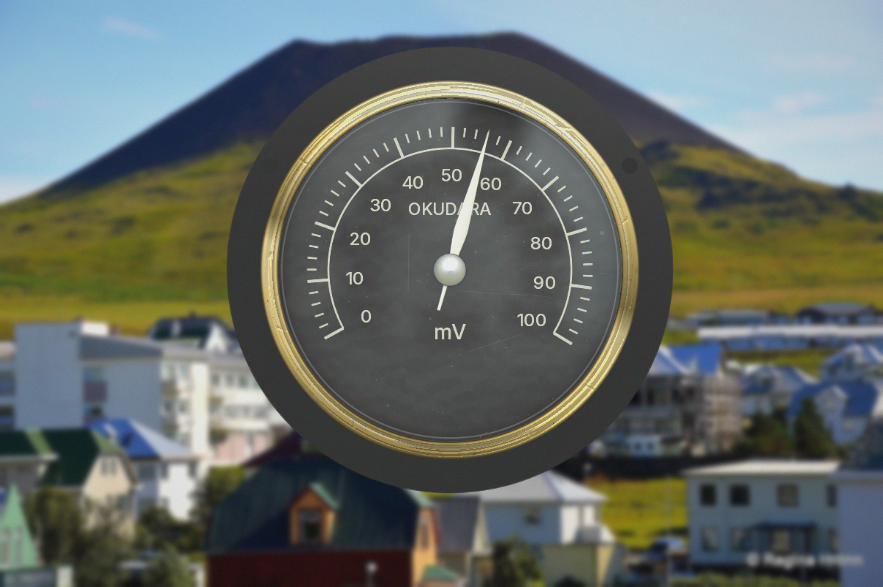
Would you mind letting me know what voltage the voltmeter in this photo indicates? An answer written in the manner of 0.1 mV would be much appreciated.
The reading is 56 mV
